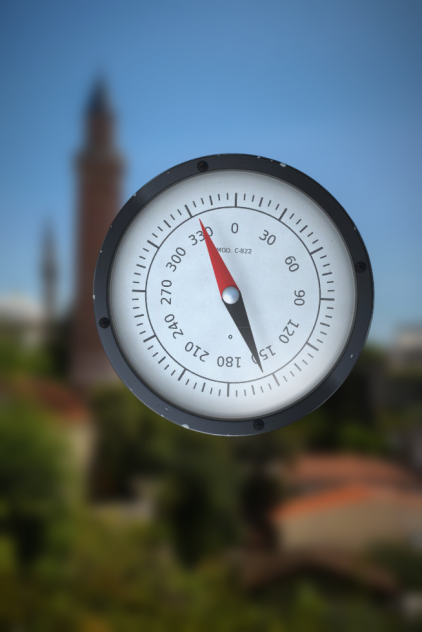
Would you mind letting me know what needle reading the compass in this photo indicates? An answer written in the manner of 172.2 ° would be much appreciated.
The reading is 335 °
